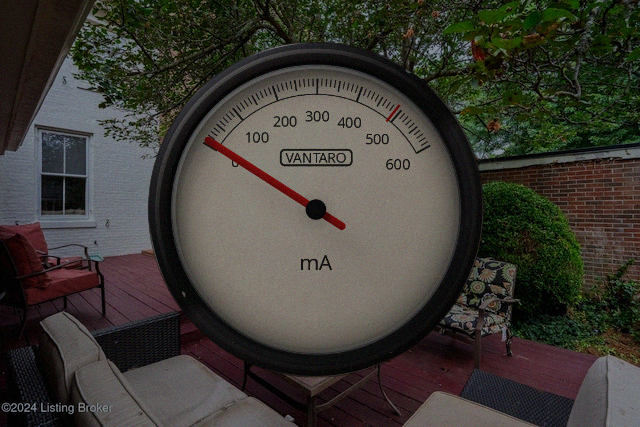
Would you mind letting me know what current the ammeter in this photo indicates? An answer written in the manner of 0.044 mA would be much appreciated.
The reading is 10 mA
